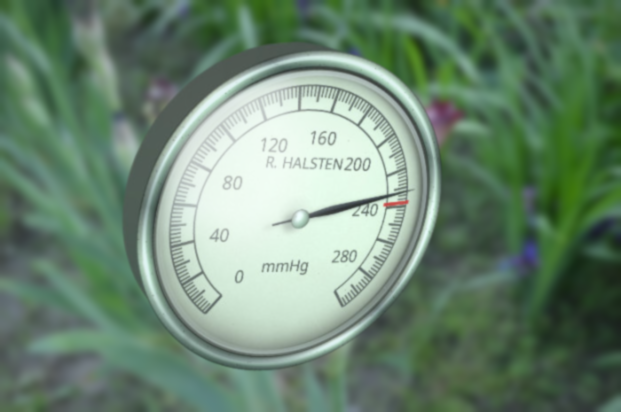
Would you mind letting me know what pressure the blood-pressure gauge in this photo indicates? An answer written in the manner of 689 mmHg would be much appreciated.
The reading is 230 mmHg
